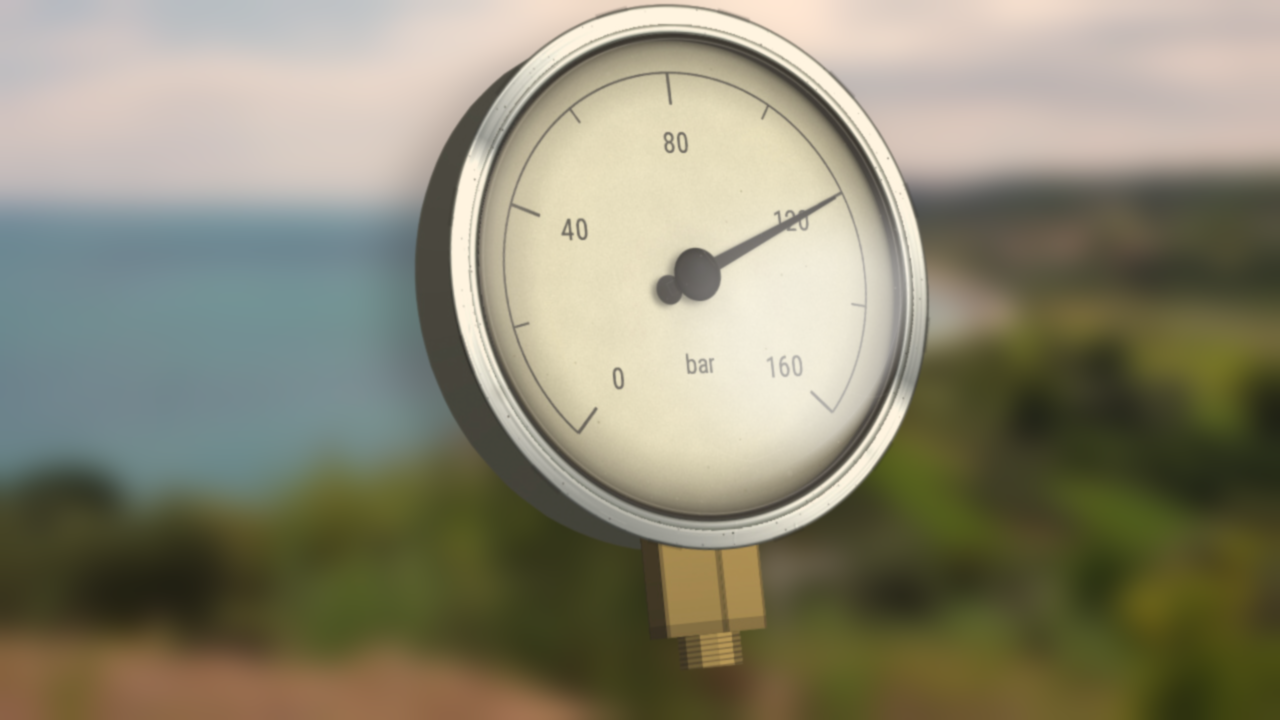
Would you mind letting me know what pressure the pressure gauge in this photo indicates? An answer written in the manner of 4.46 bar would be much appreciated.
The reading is 120 bar
